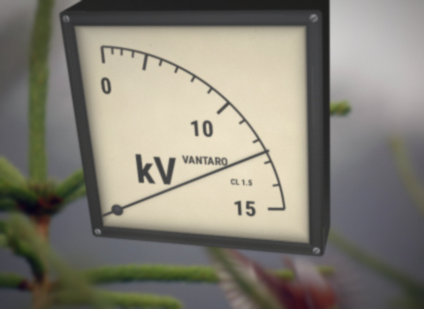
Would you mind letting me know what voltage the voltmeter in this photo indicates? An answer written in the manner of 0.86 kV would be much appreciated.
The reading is 12.5 kV
